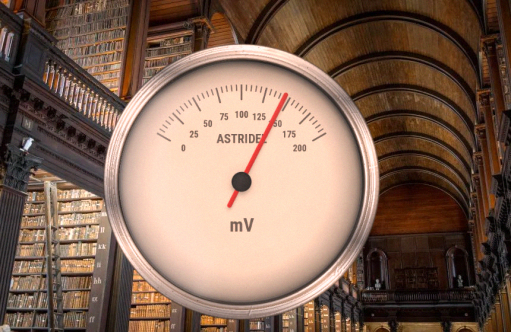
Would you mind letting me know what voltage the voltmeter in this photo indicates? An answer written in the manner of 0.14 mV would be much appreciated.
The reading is 145 mV
